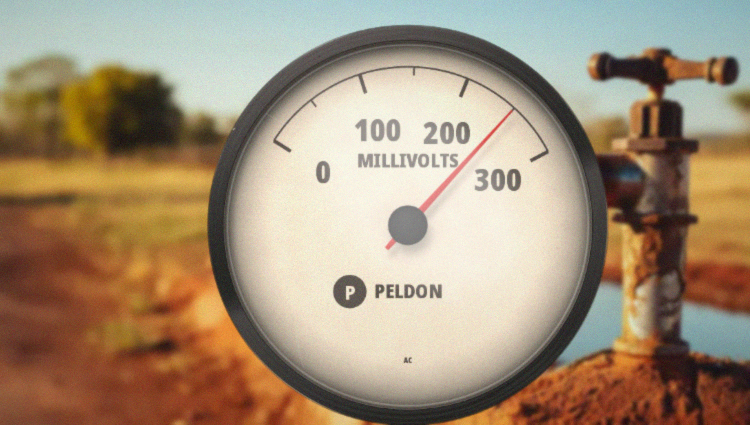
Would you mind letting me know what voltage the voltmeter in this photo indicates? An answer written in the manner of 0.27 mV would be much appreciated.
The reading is 250 mV
